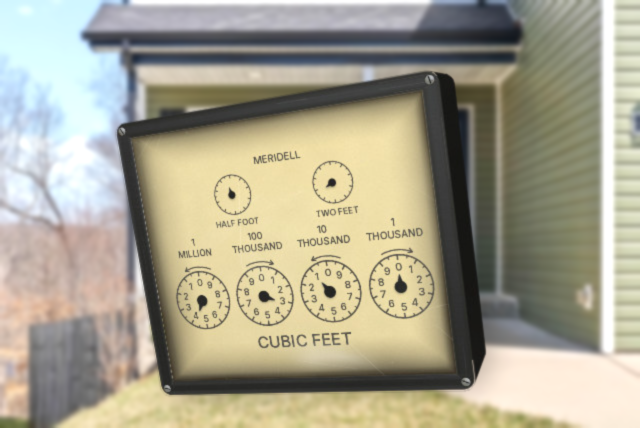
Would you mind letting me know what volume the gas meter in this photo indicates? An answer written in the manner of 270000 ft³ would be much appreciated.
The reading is 431000 ft³
